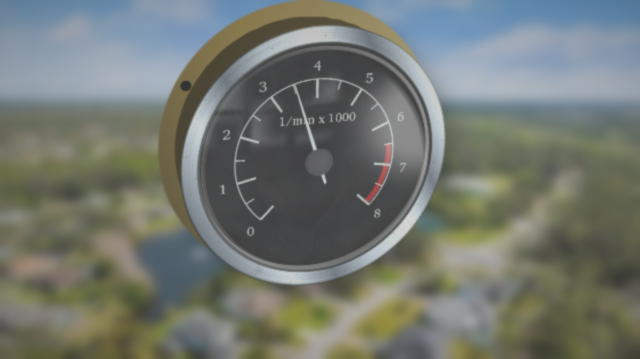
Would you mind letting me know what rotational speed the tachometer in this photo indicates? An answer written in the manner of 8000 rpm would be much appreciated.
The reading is 3500 rpm
